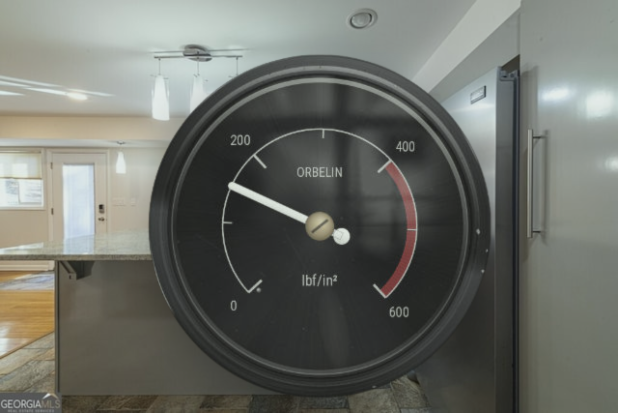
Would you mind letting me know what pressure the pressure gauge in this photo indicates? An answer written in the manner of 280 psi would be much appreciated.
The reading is 150 psi
